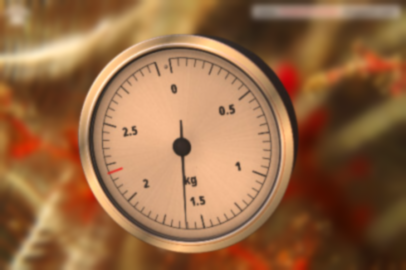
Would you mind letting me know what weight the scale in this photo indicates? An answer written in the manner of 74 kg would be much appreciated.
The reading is 1.6 kg
